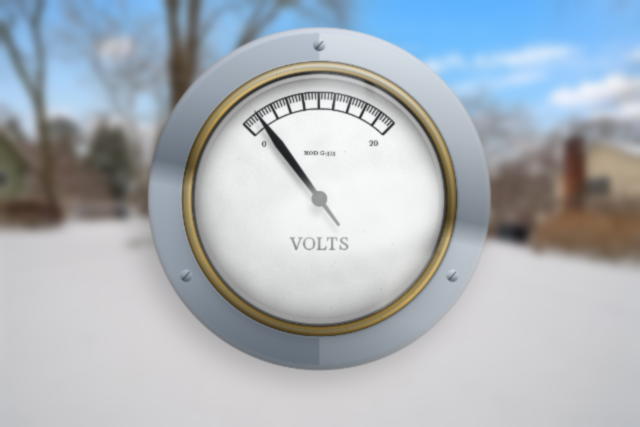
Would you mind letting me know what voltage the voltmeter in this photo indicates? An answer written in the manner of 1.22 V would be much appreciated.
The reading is 2 V
